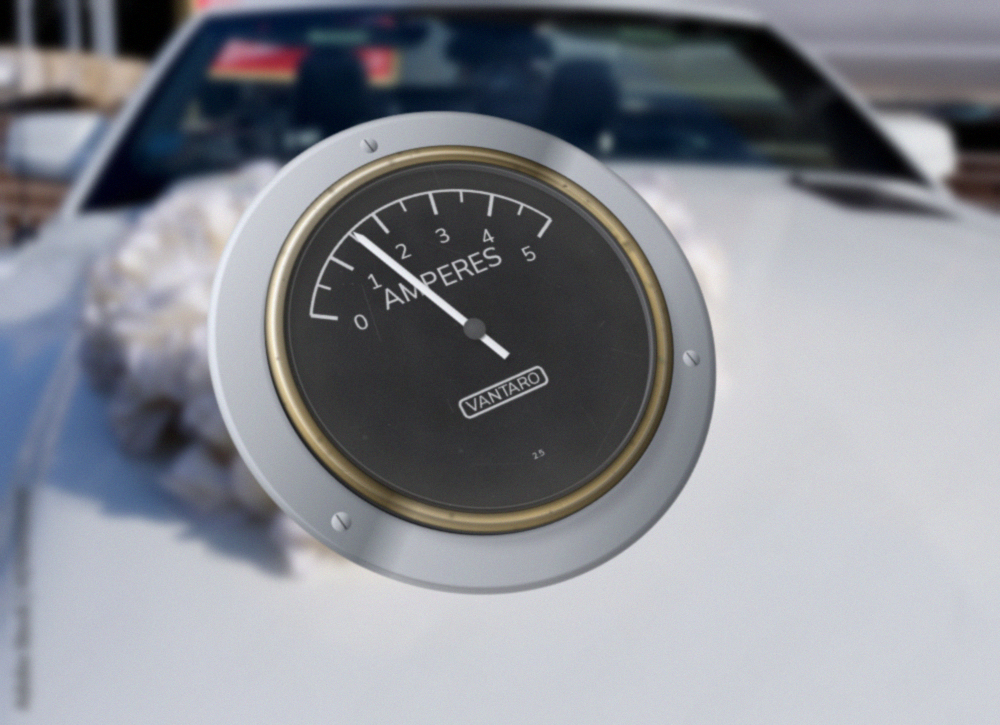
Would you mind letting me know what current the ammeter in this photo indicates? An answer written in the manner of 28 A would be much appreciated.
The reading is 1.5 A
